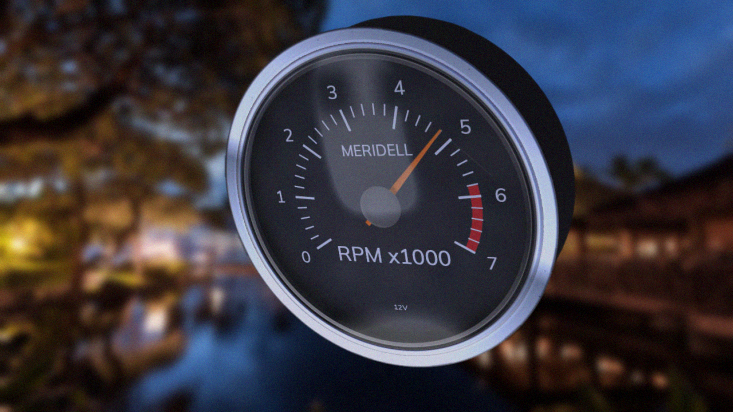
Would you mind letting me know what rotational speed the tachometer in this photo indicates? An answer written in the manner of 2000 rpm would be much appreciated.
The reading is 4800 rpm
